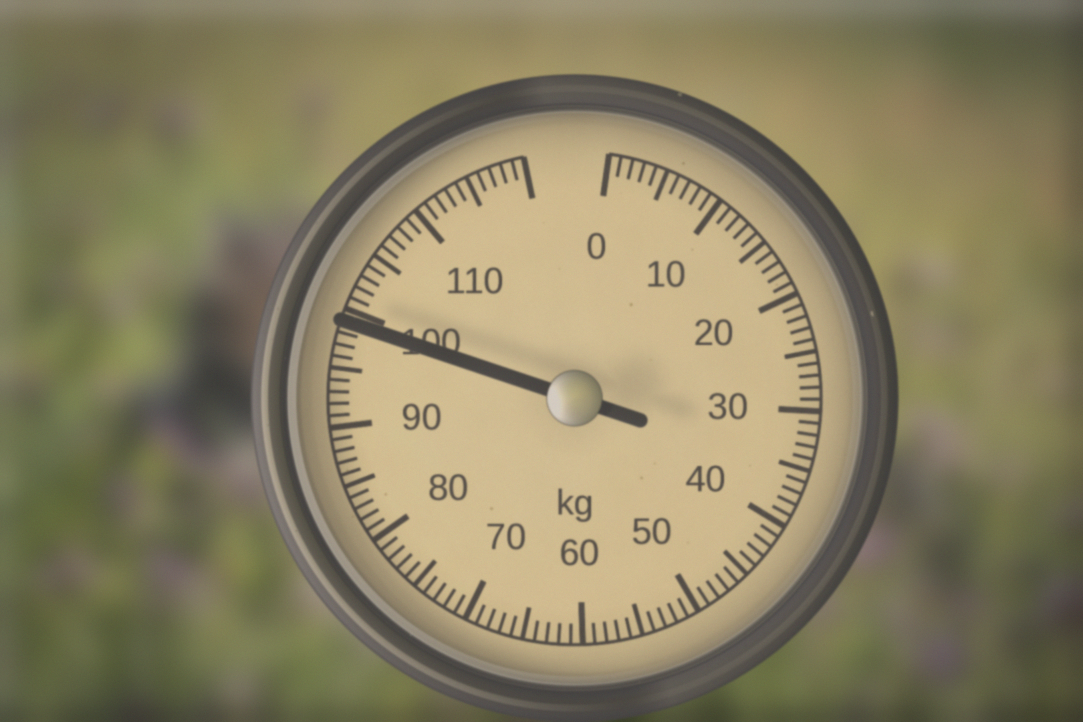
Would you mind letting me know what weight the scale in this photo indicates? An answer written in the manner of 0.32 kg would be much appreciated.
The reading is 99 kg
